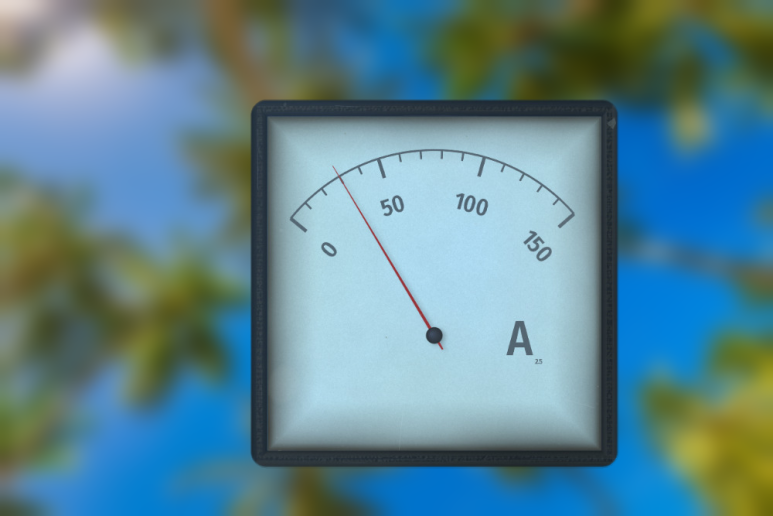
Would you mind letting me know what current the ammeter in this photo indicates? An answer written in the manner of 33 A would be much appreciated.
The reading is 30 A
